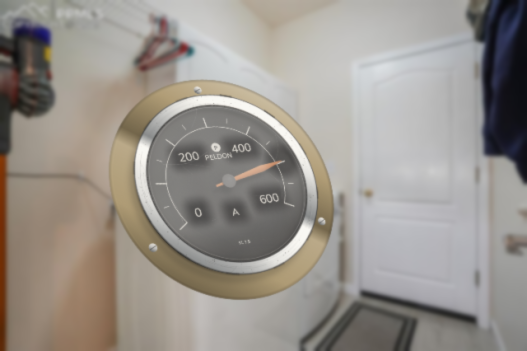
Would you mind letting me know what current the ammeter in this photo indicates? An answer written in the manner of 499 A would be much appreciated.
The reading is 500 A
